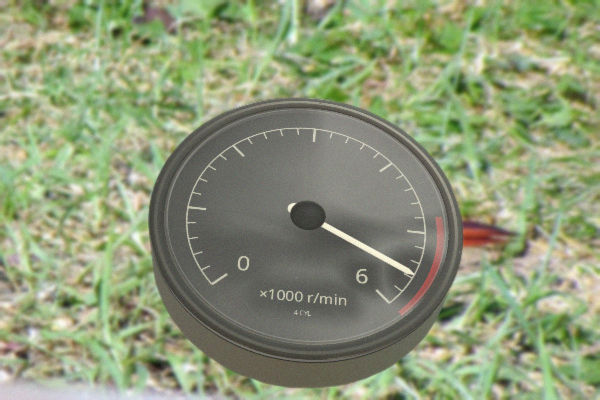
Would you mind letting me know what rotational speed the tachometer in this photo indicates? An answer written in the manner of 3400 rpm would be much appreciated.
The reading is 5600 rpm
